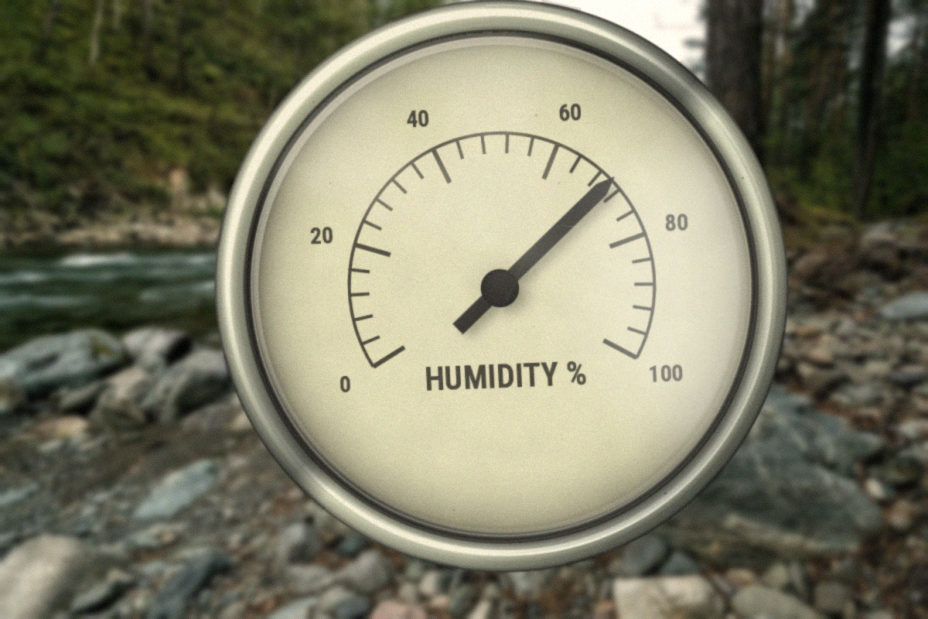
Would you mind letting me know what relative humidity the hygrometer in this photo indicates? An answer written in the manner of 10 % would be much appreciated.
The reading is 70 %
